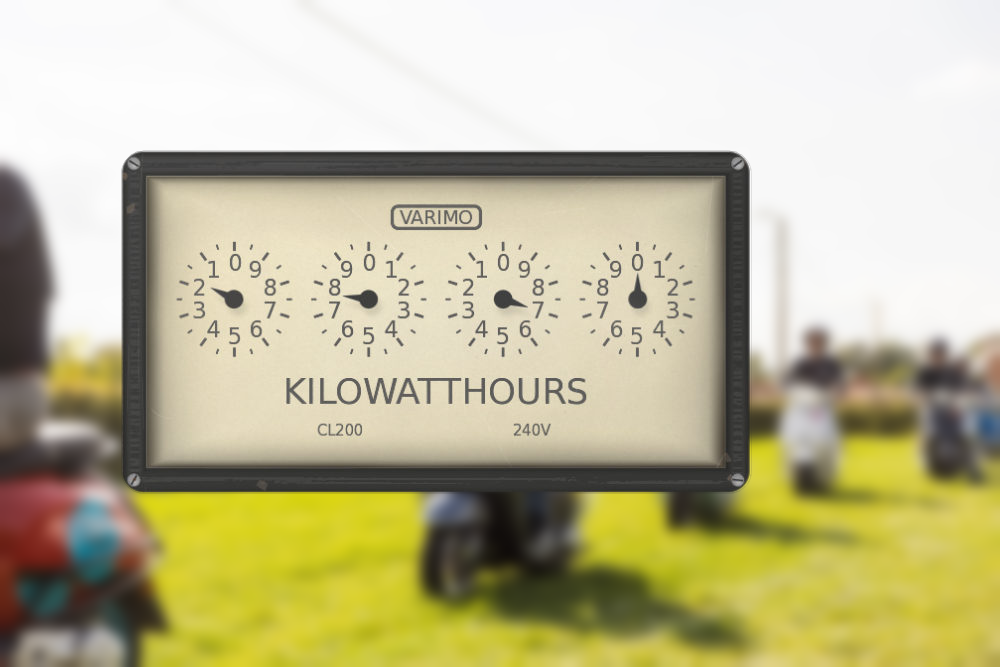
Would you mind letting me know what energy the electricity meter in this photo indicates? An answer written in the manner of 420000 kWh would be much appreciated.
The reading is 1770 kWh
